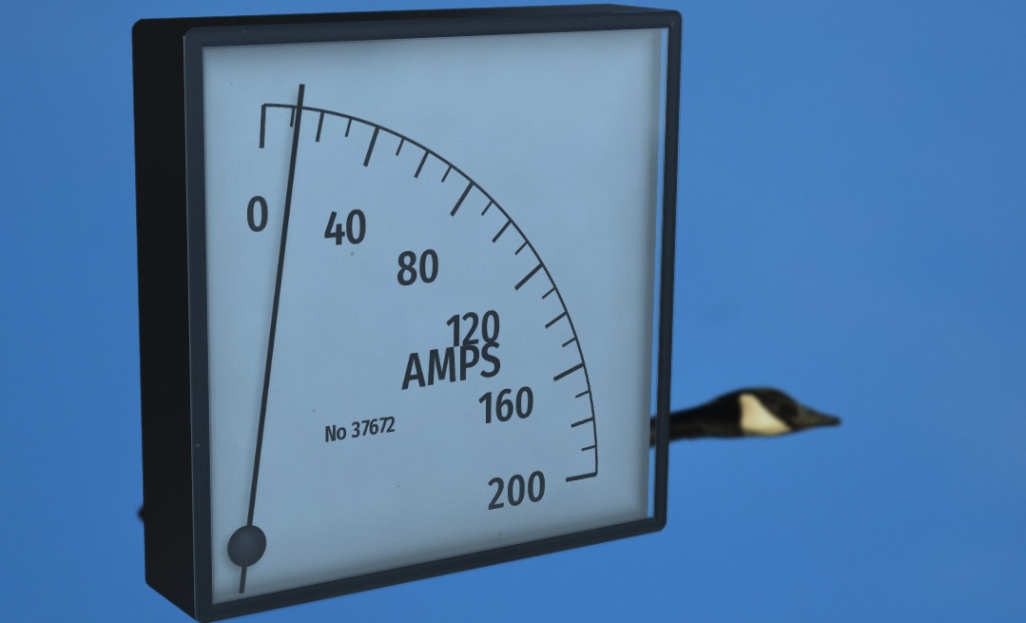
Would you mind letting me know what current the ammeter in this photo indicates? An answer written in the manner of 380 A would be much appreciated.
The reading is 10 A
